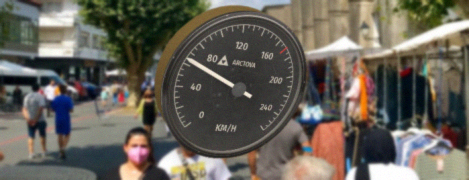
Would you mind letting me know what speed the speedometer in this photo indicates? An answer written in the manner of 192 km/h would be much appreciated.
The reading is 65 km/h
